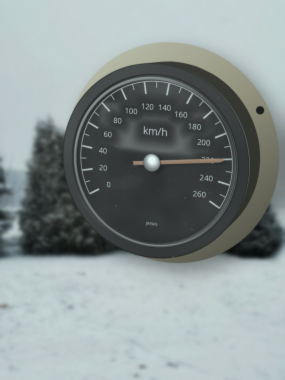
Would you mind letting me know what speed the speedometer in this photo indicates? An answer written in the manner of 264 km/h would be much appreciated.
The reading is 220 km/h
